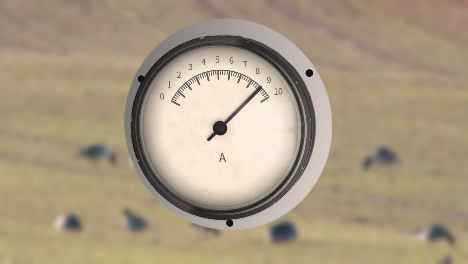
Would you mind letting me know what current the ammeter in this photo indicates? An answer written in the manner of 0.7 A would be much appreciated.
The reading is 9 A
